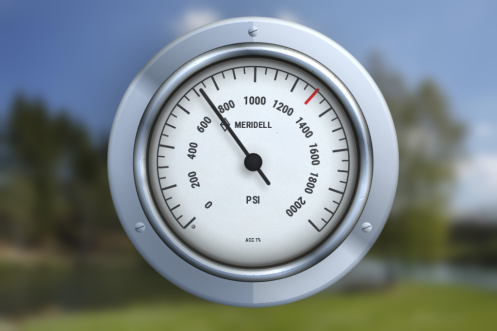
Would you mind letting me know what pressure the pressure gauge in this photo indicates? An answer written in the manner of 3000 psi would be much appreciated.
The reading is 725 psi
